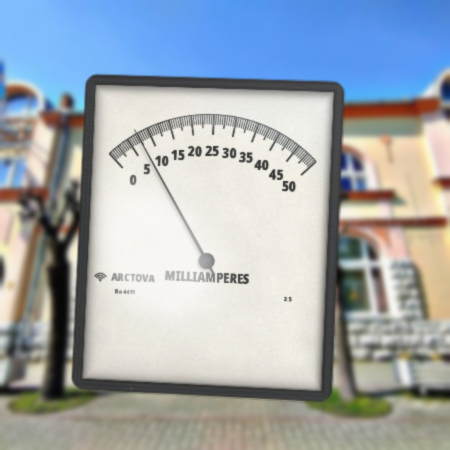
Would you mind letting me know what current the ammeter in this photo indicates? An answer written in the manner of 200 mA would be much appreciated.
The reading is 7.5 mA
